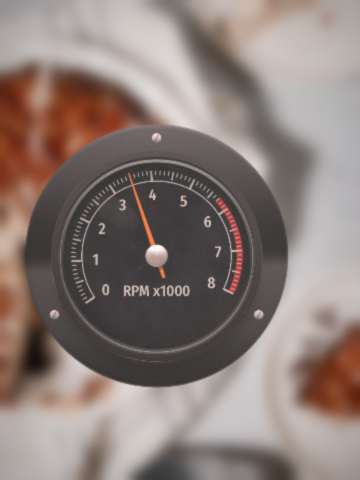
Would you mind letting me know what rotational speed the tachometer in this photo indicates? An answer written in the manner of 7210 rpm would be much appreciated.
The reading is 3500 rpm
